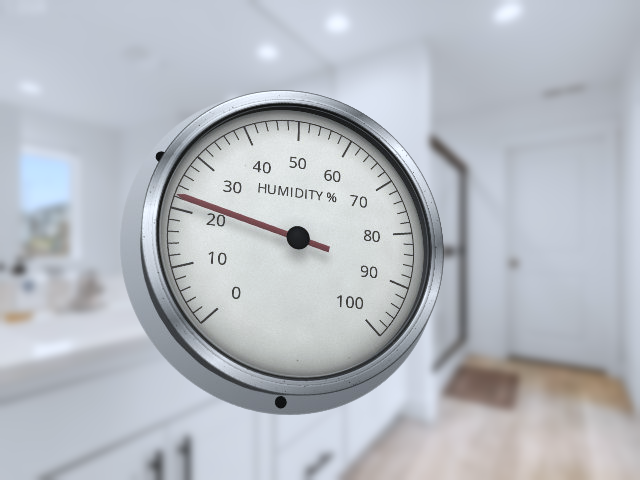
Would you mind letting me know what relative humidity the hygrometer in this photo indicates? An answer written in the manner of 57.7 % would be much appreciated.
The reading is 22 %
